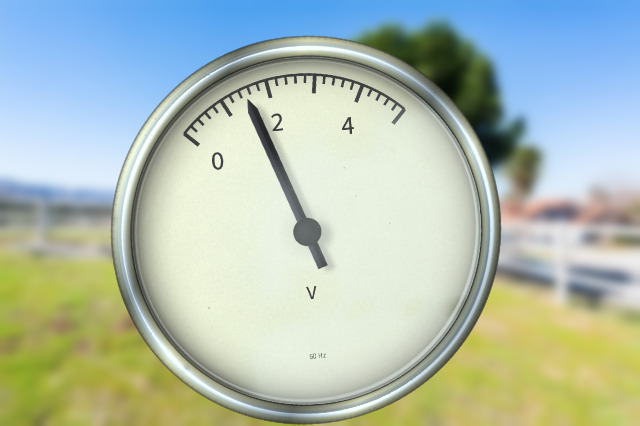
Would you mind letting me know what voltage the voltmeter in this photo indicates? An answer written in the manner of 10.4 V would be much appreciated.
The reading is 1.5 V
